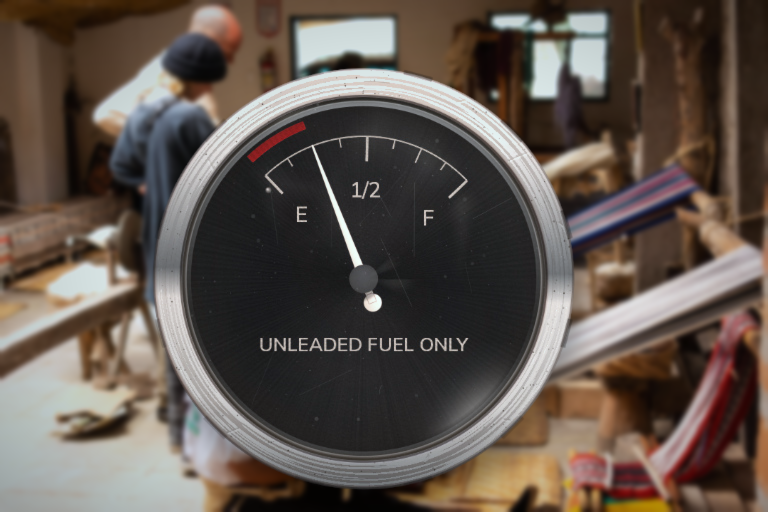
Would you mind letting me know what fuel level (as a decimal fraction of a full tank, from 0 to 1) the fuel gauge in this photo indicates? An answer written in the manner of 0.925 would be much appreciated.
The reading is 0.25
